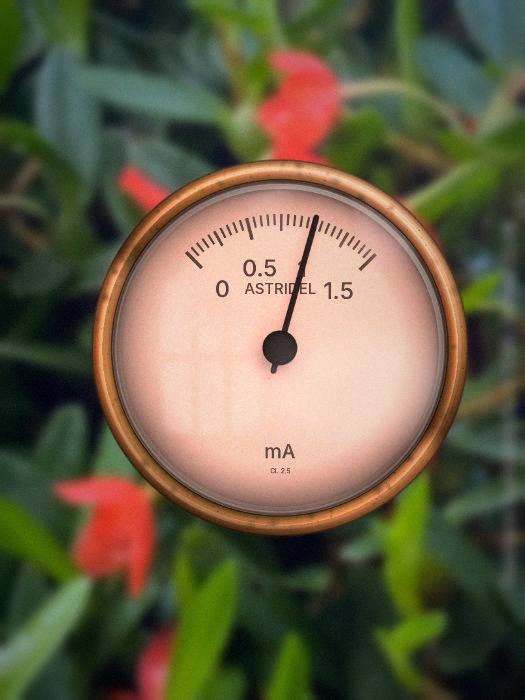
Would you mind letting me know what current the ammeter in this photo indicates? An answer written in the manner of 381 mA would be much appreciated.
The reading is 1 mA
